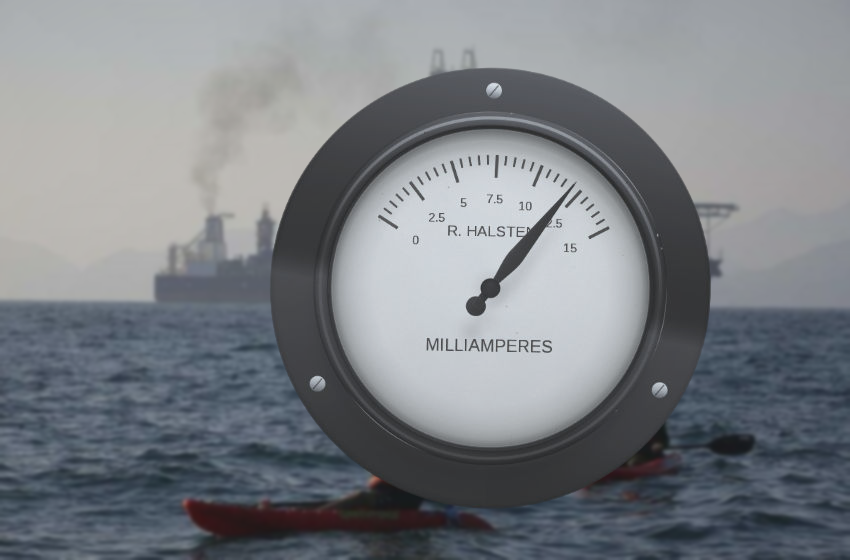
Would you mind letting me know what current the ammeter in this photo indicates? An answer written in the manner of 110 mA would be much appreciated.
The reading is 12 mA
